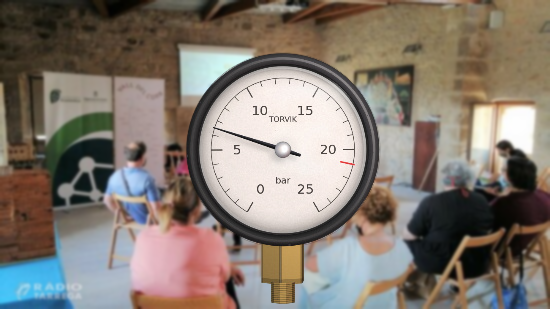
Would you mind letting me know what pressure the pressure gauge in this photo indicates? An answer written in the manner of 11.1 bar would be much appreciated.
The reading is 6.5 bar
